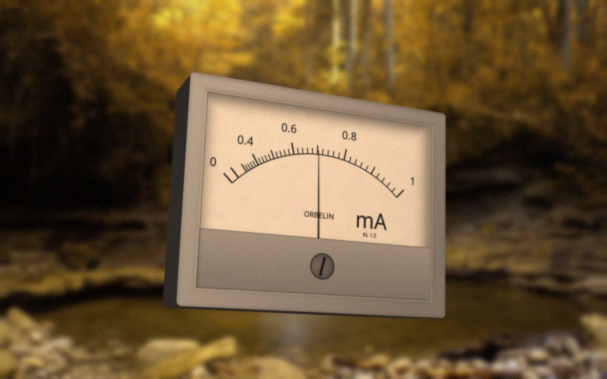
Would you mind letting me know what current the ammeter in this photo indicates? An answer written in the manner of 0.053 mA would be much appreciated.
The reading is 0.7 mA
